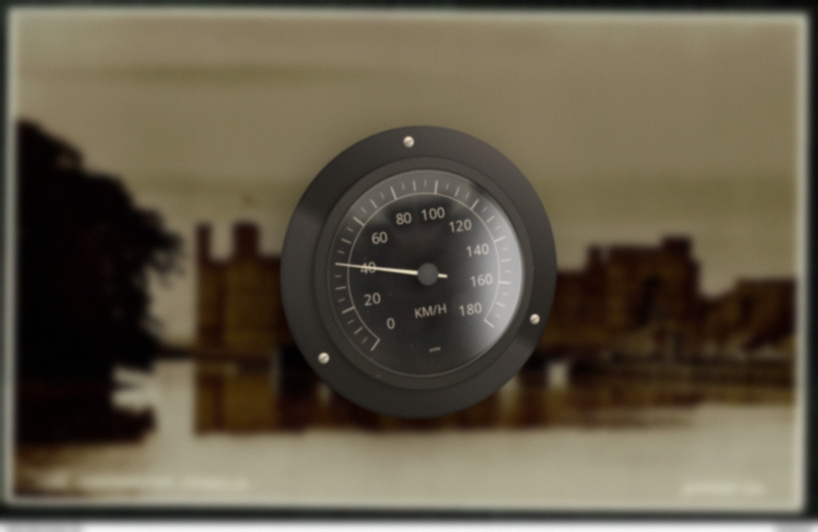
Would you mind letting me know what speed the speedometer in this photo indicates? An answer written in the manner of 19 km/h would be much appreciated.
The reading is 40 km/h
